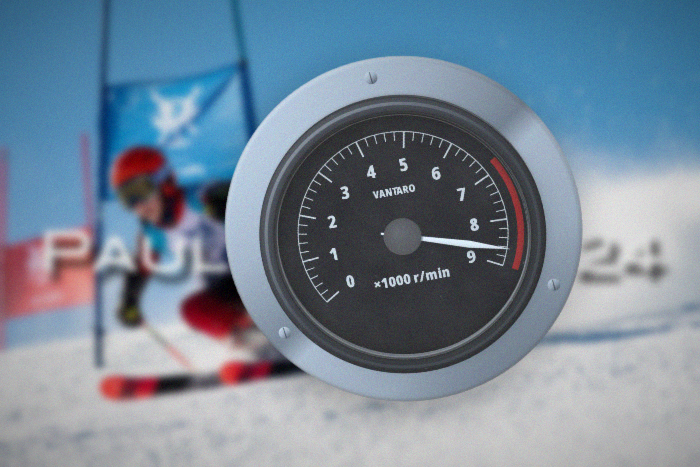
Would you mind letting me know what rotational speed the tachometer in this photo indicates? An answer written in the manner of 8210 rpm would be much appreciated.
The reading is 8600 rpm
